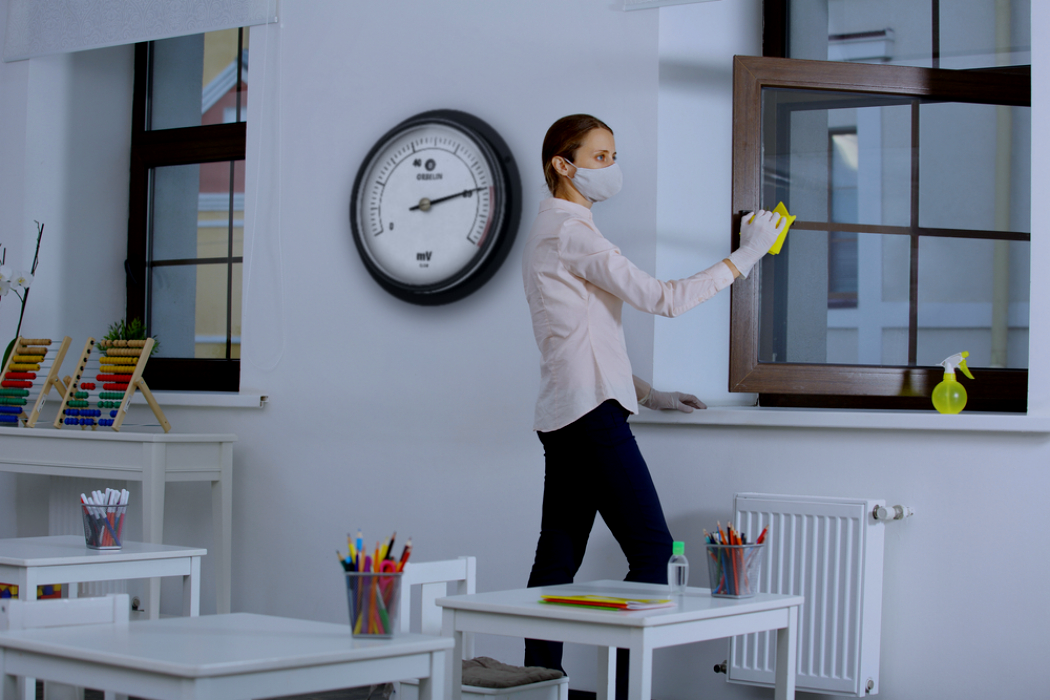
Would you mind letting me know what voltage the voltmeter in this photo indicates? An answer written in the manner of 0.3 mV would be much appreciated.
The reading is 80 mV
